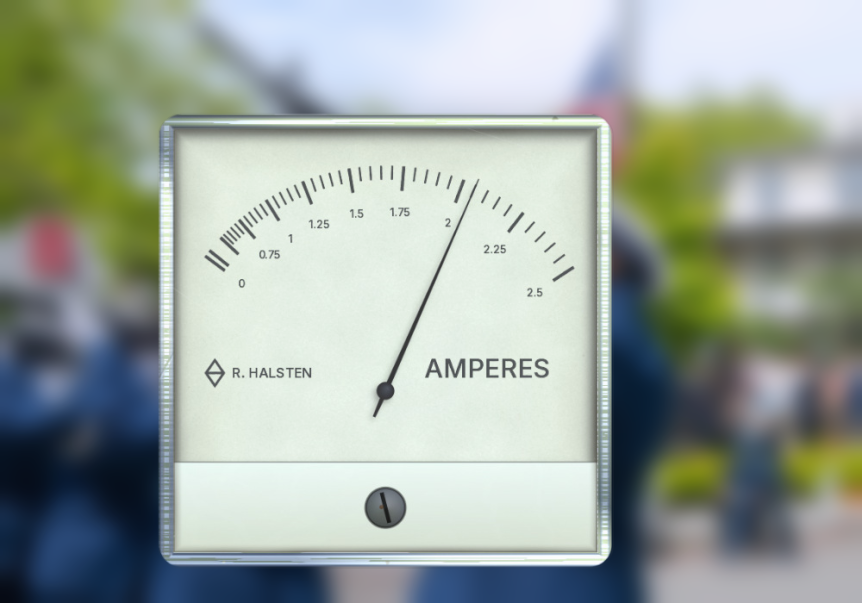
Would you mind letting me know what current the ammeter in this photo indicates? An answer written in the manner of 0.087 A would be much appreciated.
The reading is 2.05 A
